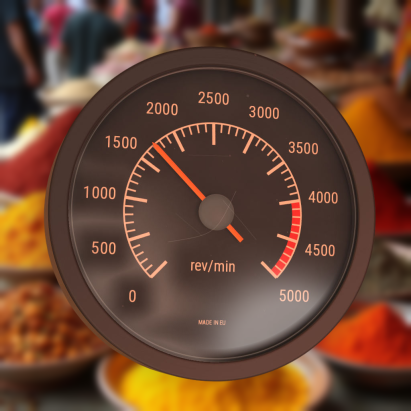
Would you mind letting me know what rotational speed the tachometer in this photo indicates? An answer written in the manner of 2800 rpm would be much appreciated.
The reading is 1700 rpm
